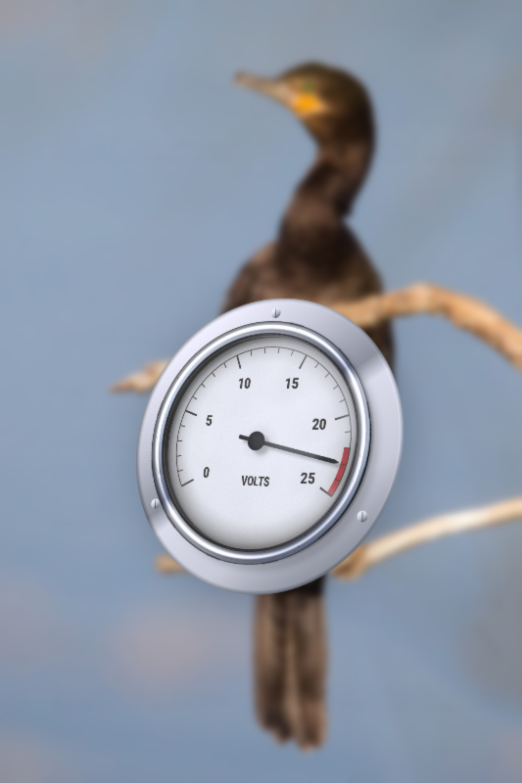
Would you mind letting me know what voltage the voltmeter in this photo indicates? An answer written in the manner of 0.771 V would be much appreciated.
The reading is 23 V
